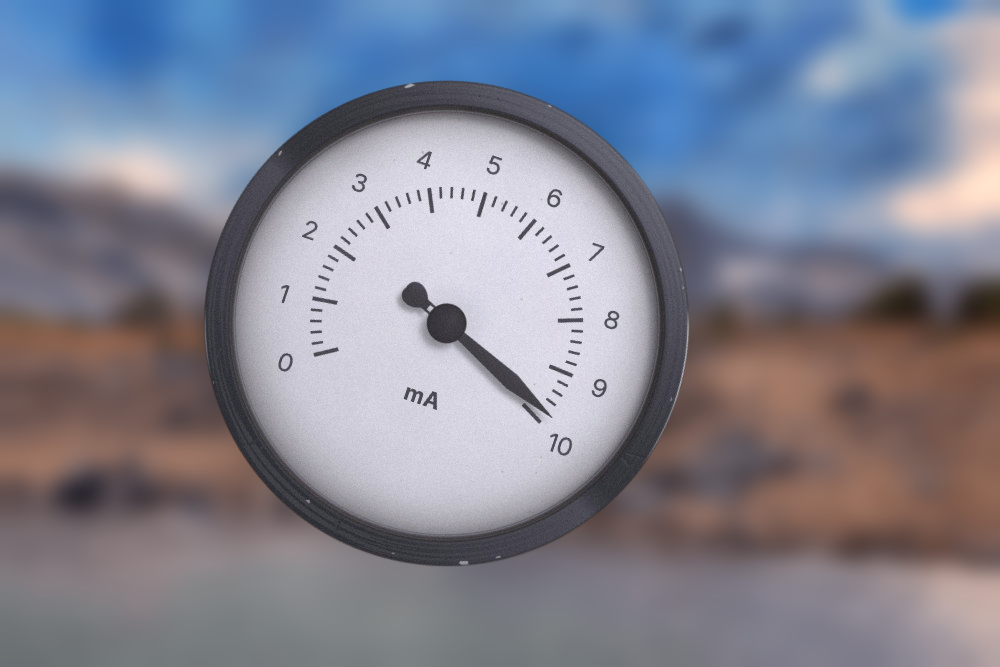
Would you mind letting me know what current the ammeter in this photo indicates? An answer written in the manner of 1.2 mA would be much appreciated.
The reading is 9.8 mA
